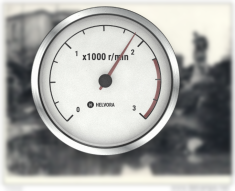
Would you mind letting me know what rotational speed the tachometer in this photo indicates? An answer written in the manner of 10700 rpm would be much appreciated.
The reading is 1875 rpm
